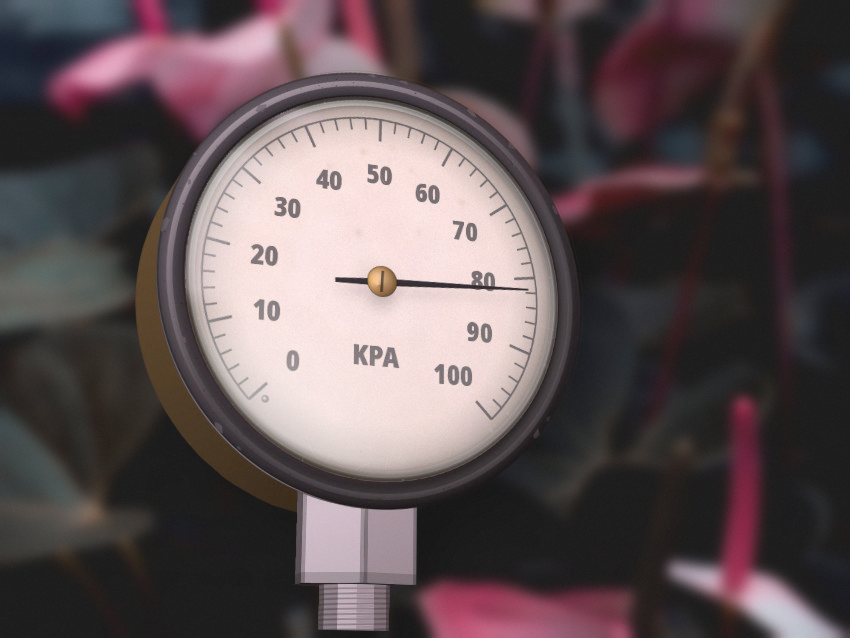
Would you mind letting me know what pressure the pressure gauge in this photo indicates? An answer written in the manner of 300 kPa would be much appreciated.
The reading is 82 kPa
